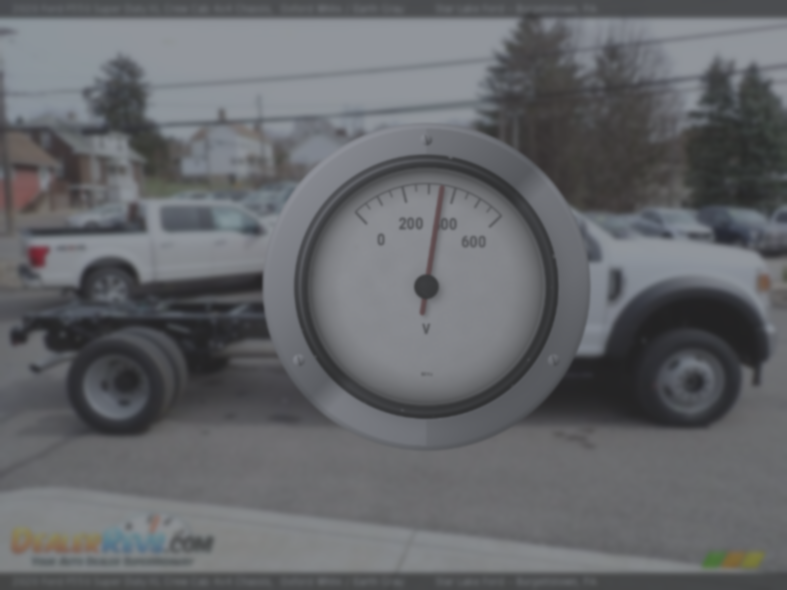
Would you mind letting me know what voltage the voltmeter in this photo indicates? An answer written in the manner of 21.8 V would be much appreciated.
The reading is 350 V
